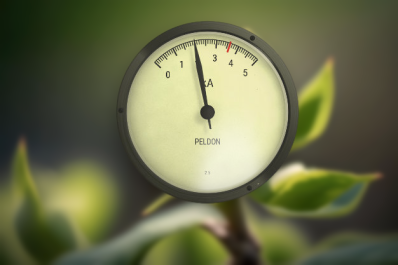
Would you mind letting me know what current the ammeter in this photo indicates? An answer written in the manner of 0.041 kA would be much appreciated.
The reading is 2 kA
